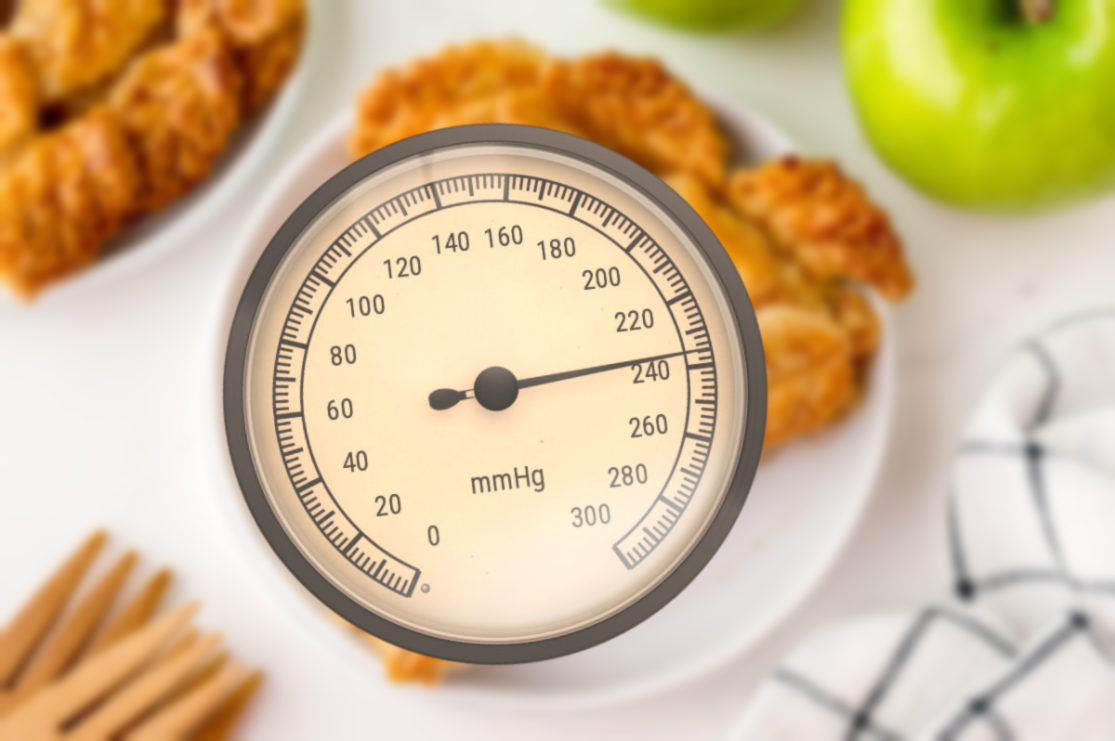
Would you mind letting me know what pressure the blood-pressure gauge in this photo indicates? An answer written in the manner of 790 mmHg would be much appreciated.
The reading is 236 mmHg
